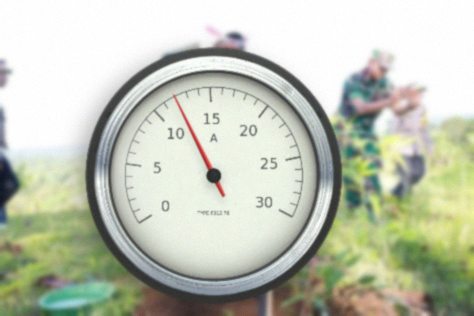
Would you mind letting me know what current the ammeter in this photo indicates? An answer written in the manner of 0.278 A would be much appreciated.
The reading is 12 A
